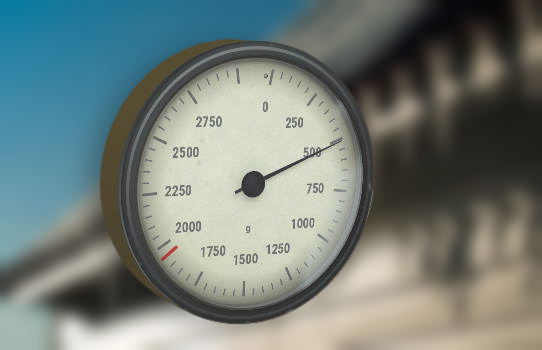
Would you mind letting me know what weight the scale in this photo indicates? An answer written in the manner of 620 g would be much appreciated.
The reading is 500 g
